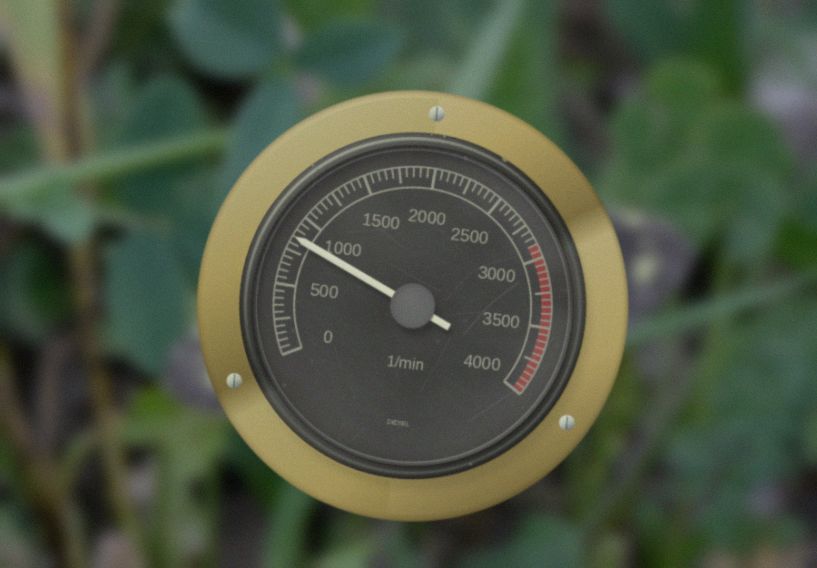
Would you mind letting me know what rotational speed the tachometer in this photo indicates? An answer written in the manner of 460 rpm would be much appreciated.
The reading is 850 rpm
